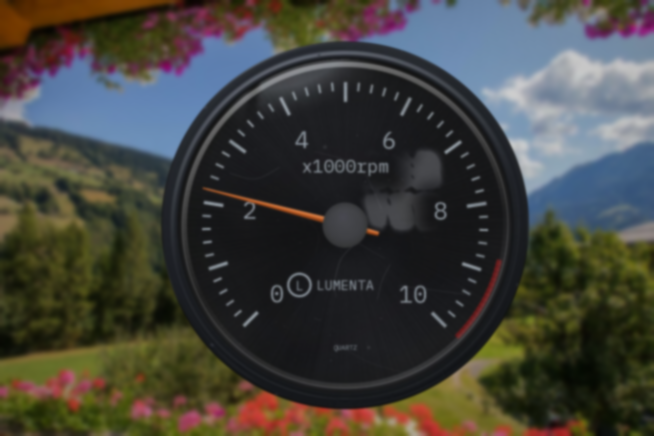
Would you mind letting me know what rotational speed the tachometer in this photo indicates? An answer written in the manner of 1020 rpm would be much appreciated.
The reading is 2200 rpm
